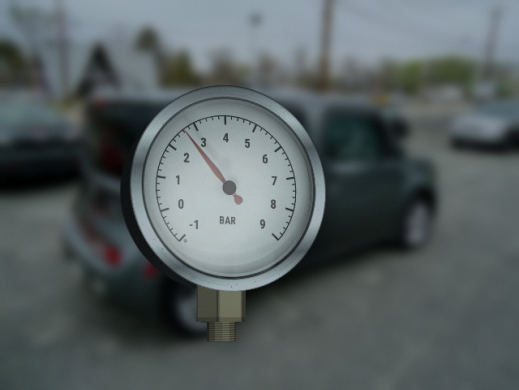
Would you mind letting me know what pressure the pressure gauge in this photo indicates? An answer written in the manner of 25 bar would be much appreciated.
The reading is 2.6 bar
